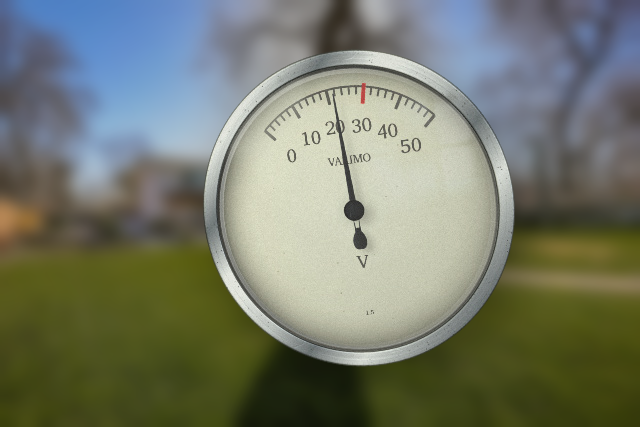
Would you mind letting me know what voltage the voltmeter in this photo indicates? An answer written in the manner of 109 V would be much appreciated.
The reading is 22 V
